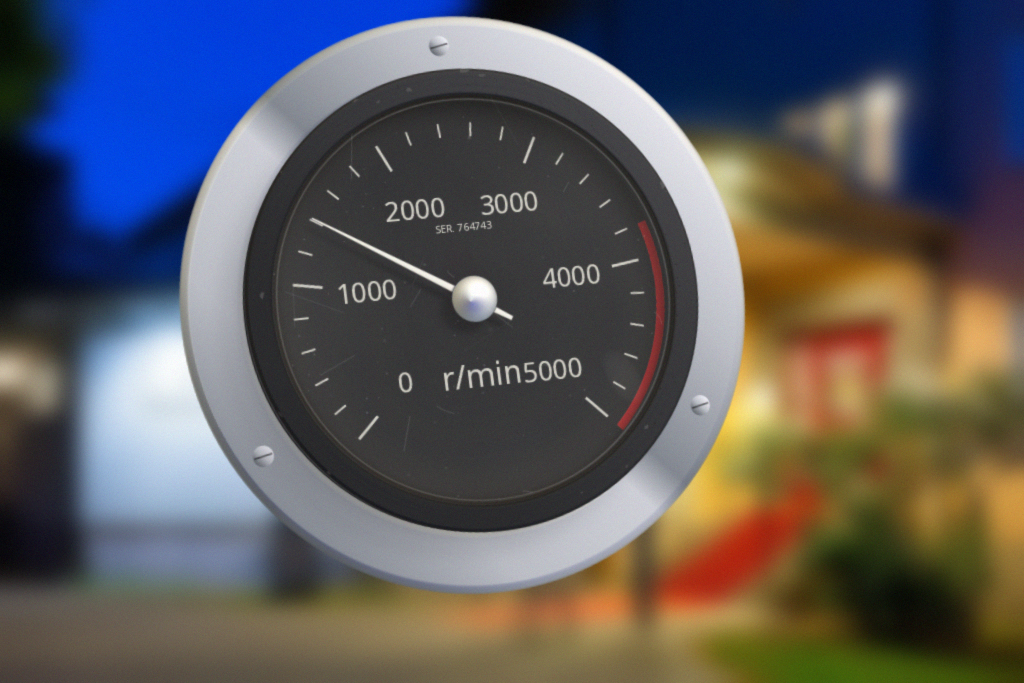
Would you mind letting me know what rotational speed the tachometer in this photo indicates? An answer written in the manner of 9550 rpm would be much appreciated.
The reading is 1400 rpm
